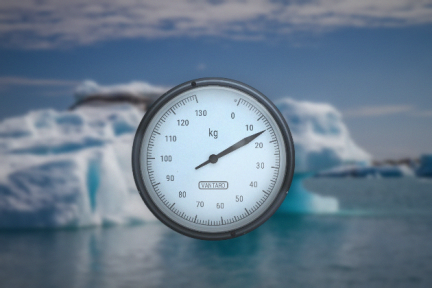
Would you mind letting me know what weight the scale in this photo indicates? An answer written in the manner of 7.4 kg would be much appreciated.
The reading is 15 kg
